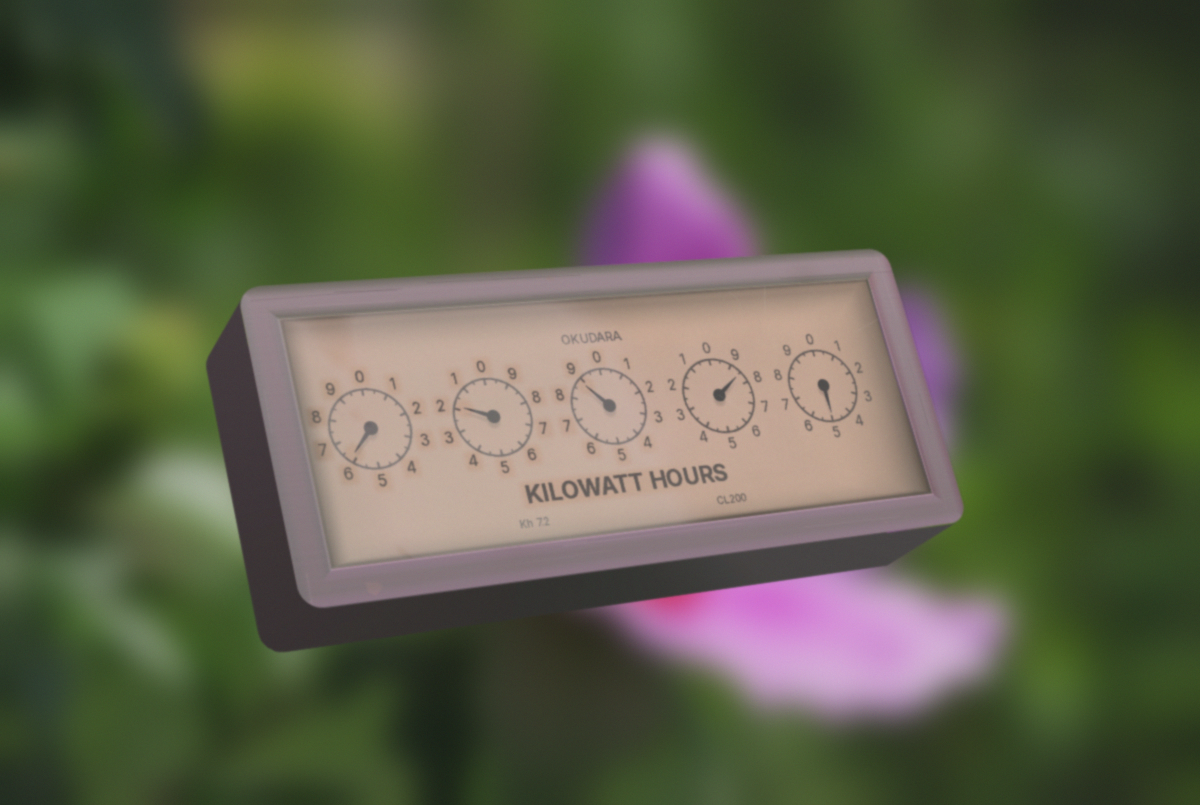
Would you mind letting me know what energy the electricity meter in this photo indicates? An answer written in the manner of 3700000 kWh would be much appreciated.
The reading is 61885 kWh
